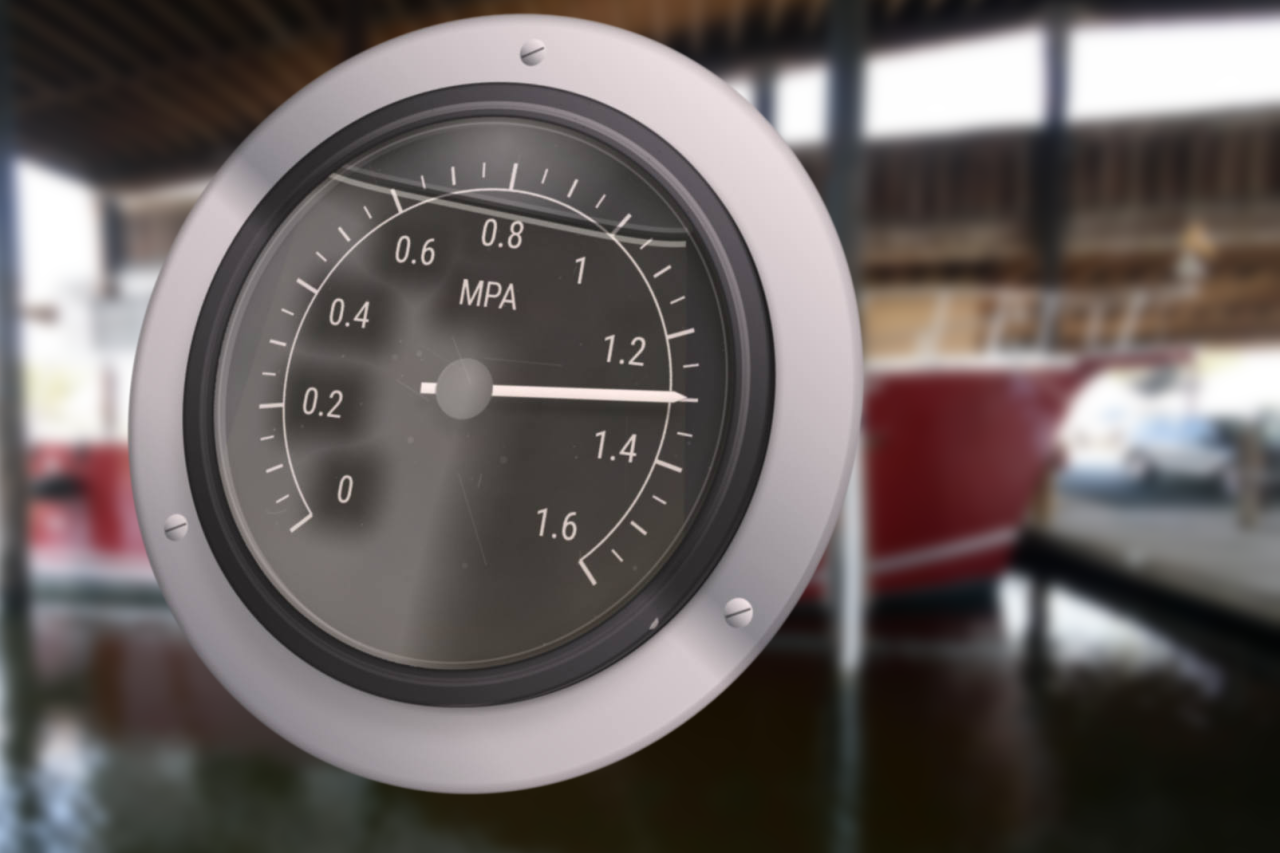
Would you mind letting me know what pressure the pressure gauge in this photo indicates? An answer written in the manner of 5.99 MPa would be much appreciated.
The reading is 1.3 MPa
